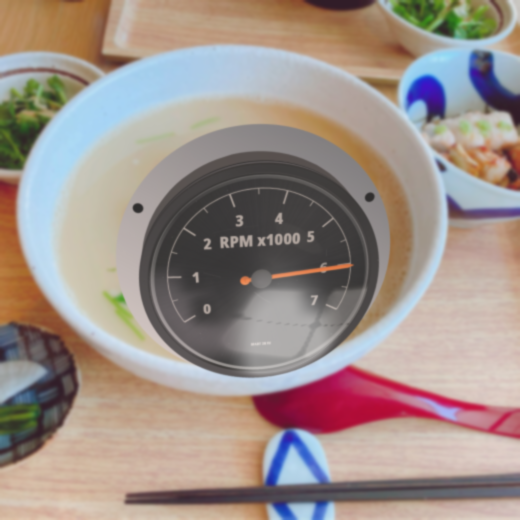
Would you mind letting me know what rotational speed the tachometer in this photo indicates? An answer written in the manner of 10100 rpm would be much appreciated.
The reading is 6000 rpm
